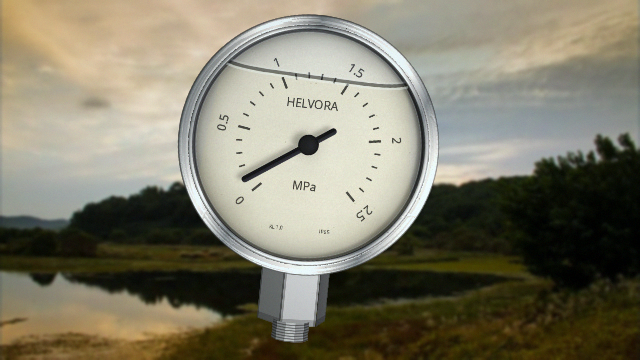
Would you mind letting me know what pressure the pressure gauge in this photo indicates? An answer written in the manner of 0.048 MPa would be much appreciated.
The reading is 0.1 MPa
